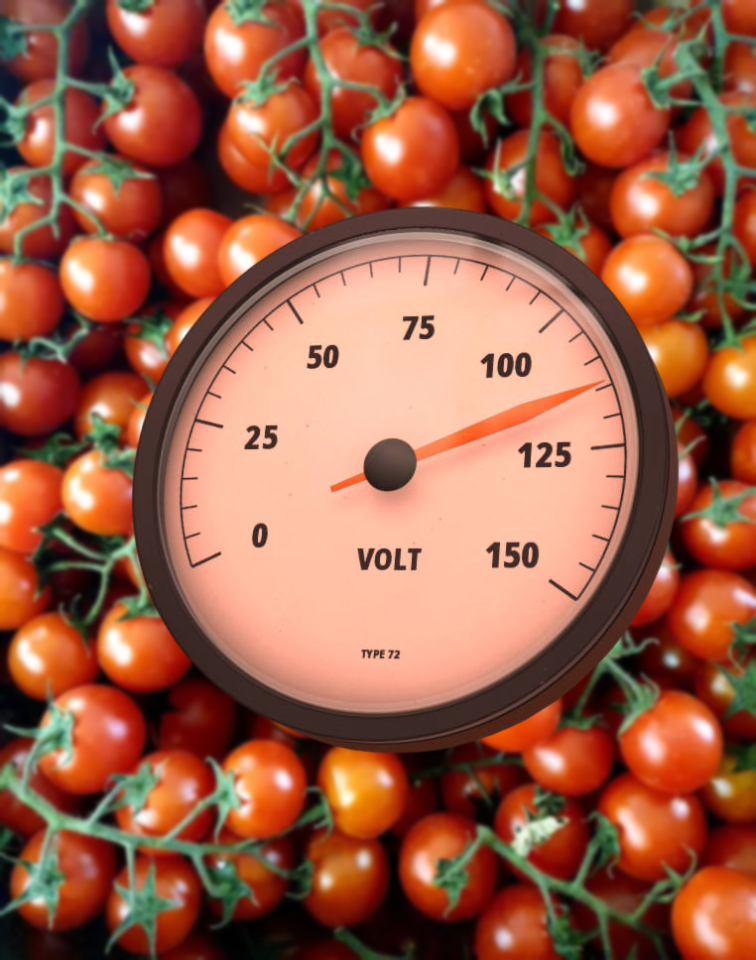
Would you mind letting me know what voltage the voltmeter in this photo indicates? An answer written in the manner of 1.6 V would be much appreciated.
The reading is 115 V
